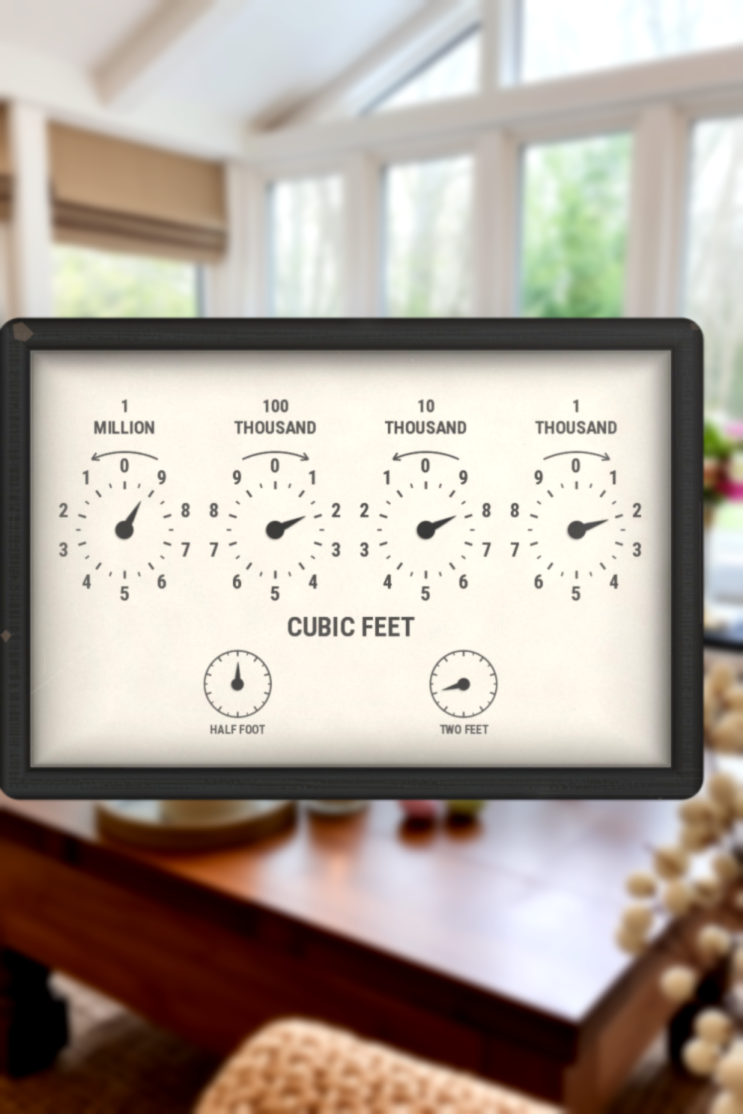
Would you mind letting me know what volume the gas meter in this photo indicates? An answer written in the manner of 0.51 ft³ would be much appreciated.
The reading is 918200 ft³
